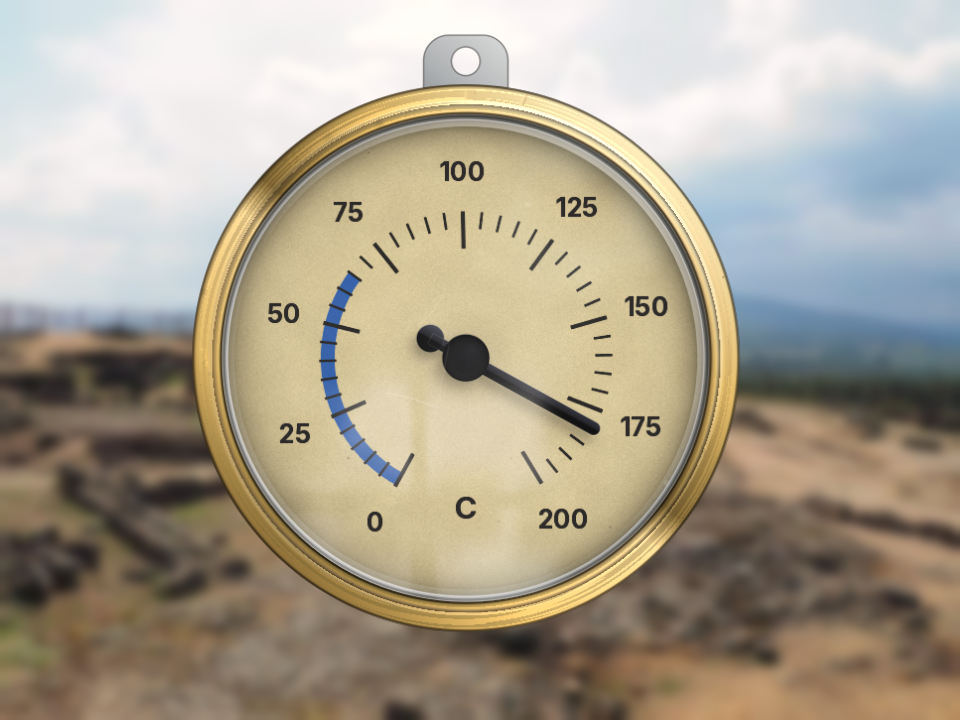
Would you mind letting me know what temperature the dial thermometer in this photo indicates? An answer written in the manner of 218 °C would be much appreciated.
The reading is 180 °C
